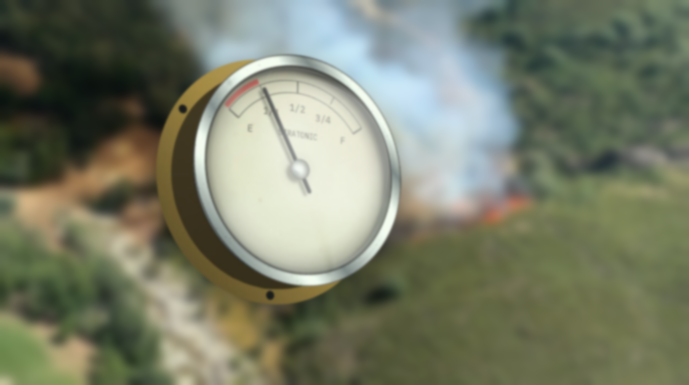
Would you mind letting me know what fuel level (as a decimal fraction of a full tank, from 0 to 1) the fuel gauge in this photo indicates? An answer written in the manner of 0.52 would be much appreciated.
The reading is 0.25
